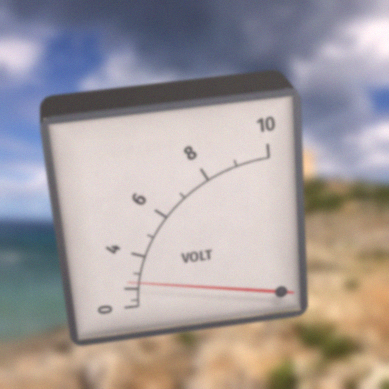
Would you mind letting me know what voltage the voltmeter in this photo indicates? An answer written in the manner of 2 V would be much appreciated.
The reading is 2.5 V
